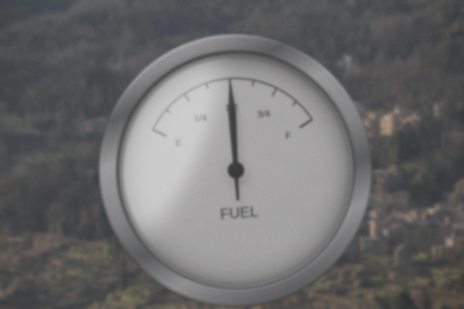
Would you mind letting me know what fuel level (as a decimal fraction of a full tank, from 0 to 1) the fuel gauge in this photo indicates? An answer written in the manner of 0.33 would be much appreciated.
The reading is 0.5
